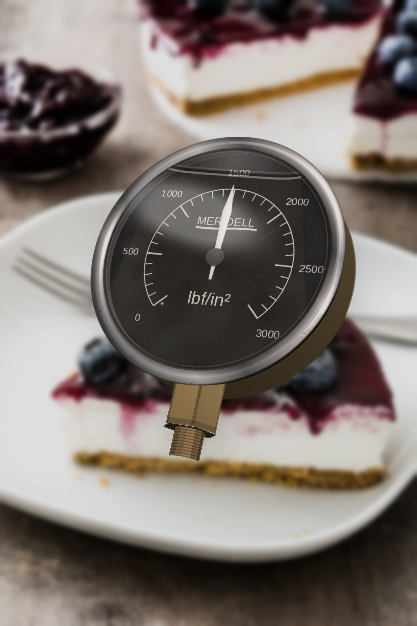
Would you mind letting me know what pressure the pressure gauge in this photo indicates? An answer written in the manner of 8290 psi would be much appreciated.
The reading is 1500 psi
